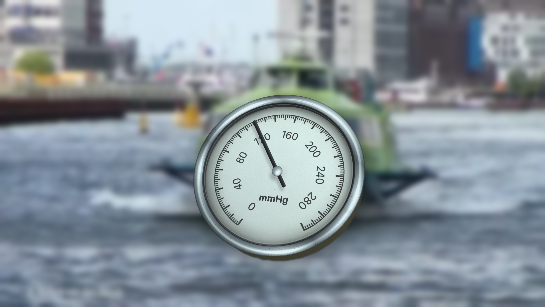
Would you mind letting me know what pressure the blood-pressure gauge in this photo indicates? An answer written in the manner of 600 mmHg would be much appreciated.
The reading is 120 mmHg
